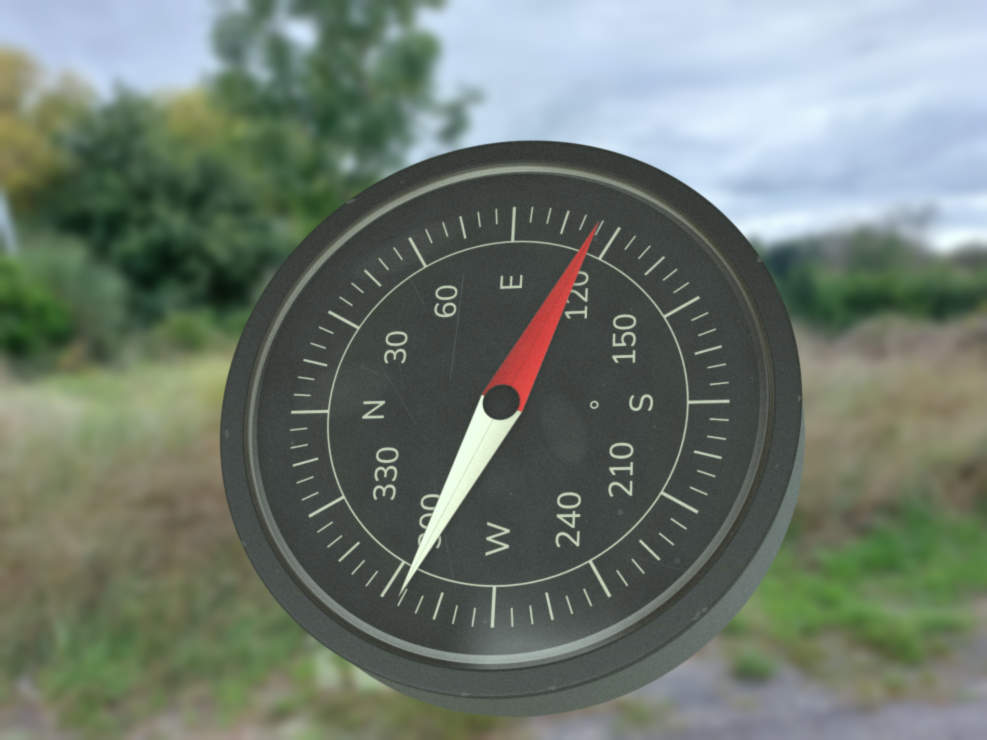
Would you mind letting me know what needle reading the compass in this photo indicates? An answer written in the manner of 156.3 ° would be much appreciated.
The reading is 115 °
